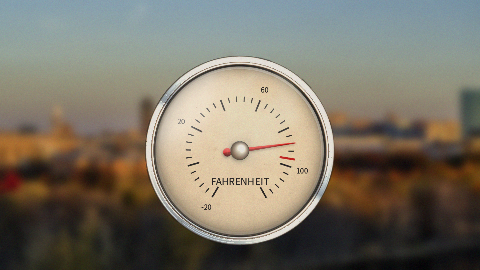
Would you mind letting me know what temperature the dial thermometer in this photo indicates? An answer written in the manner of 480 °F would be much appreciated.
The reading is 88 °F
